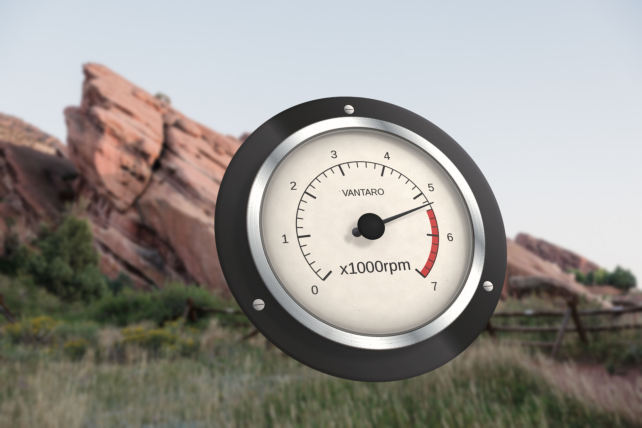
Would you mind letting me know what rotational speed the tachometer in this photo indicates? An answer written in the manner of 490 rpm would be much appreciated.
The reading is 5300 rpm
